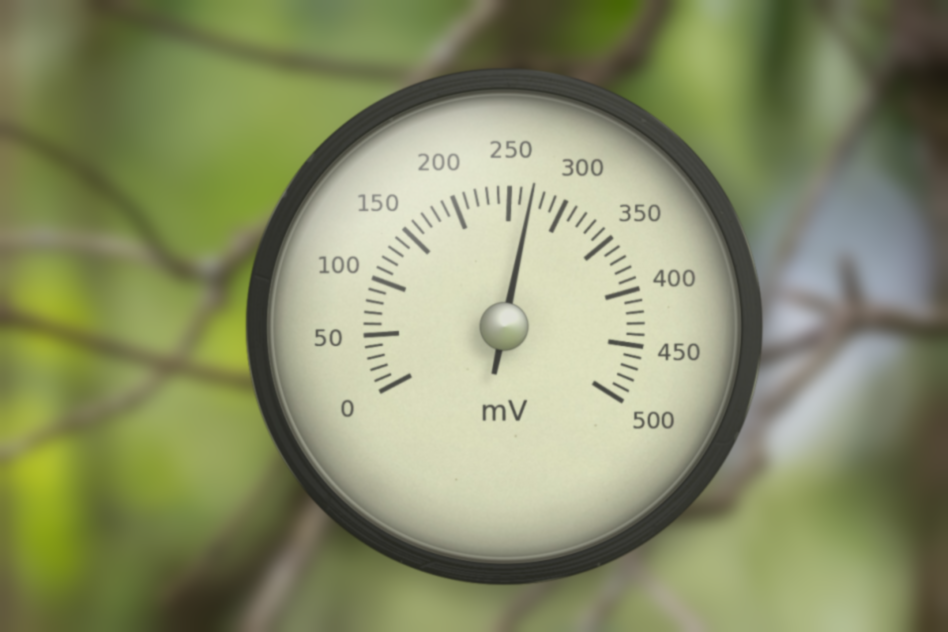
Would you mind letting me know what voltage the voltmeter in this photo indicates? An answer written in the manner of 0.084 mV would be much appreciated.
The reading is 270 mV
